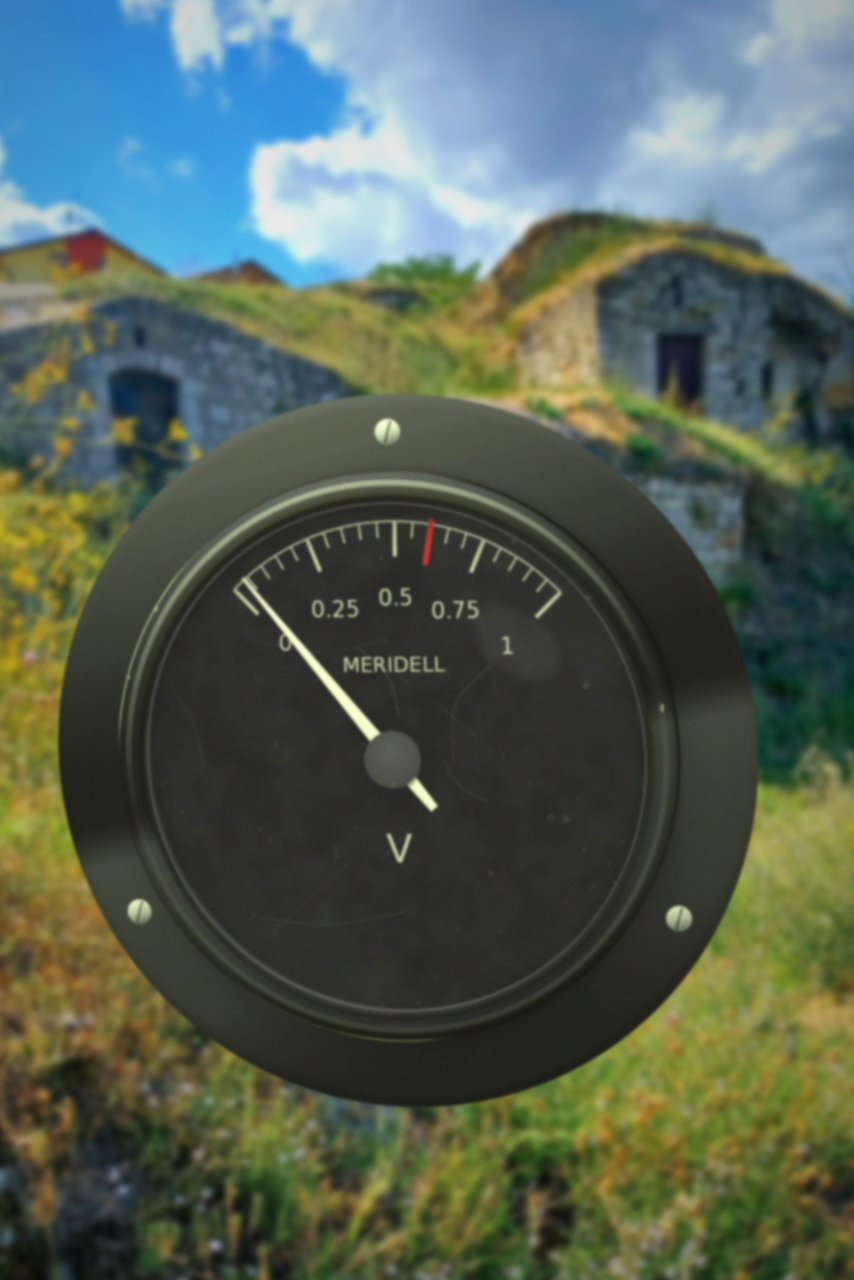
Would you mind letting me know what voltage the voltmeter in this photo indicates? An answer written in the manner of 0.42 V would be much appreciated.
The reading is 0.05 V
